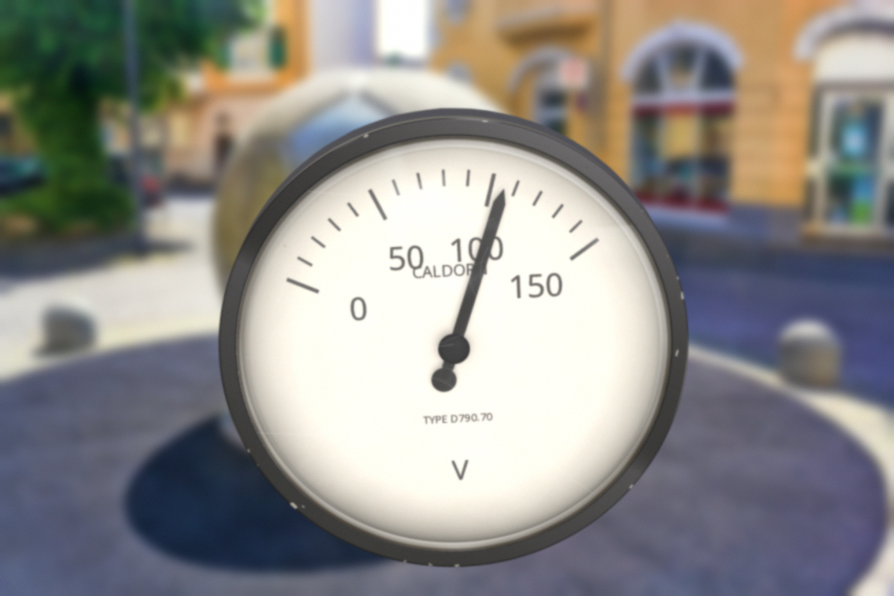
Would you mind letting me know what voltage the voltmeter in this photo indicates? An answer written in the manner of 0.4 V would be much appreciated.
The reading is 105 V
